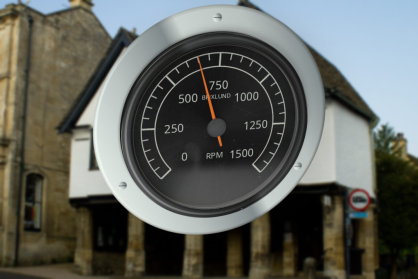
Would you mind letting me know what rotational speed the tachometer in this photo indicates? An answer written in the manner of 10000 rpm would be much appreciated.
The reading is 650 rpm
